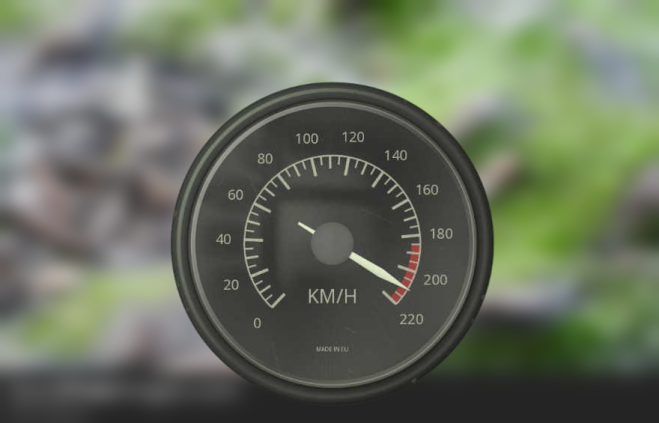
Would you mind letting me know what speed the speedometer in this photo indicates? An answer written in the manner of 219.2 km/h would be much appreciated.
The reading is 210 km/h
